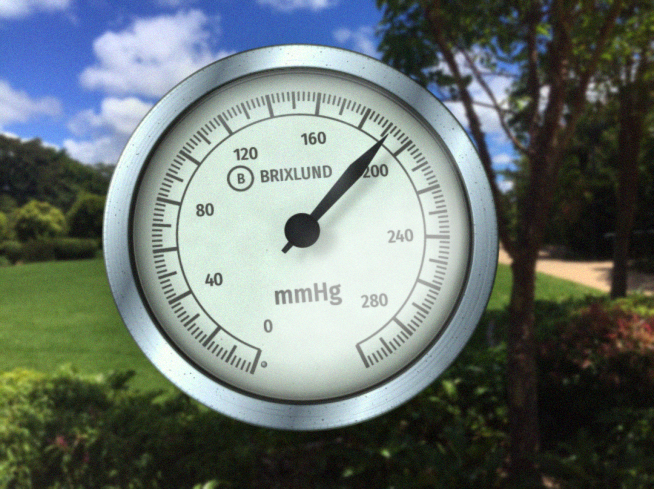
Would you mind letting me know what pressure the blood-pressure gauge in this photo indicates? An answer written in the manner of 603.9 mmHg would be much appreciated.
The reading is 192 mmHg
